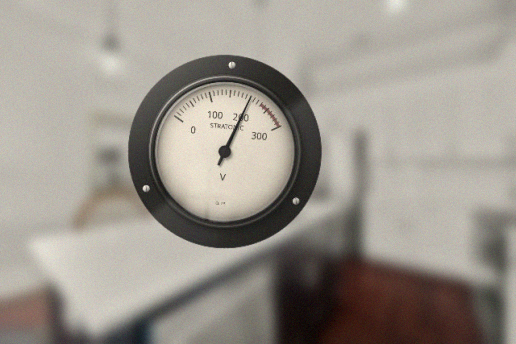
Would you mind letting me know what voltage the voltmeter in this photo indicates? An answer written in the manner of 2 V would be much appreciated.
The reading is 200 V
